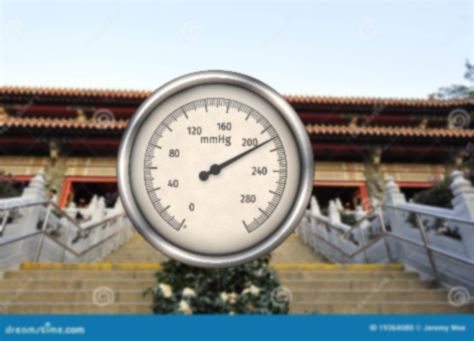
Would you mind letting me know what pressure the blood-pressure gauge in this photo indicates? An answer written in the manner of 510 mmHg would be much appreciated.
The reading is 210 mmHg
